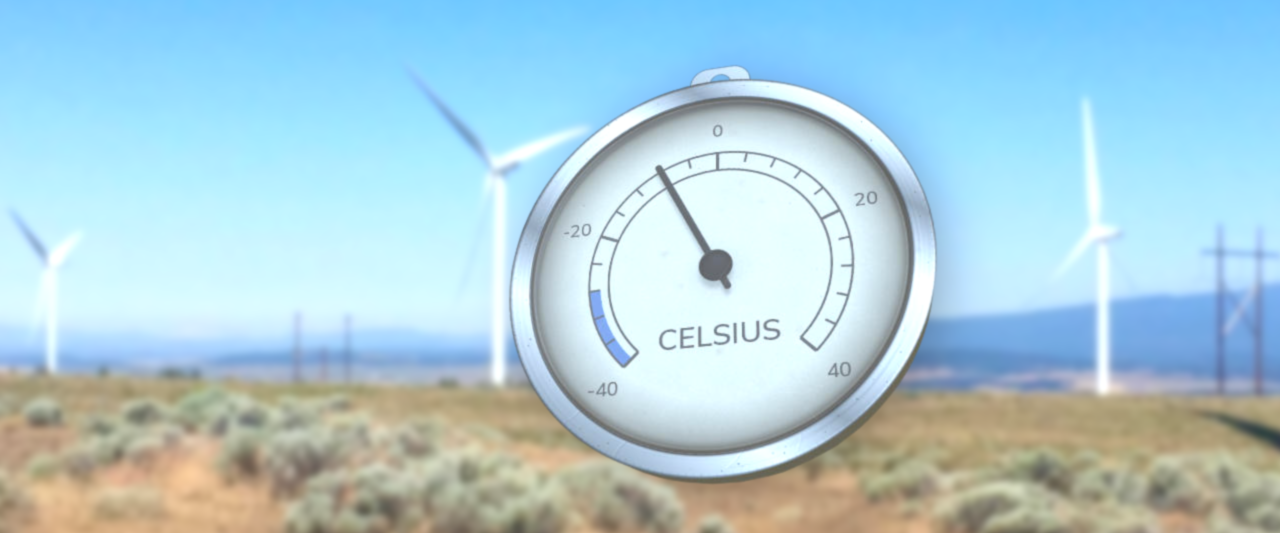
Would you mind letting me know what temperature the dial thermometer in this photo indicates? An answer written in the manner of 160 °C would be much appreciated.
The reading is -8 °C
